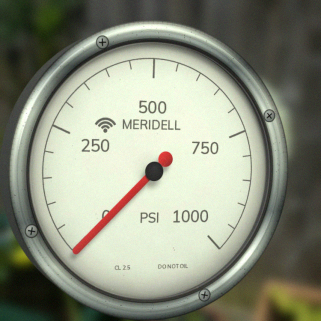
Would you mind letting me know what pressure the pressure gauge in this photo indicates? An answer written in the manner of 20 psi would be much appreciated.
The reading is 0 psi
